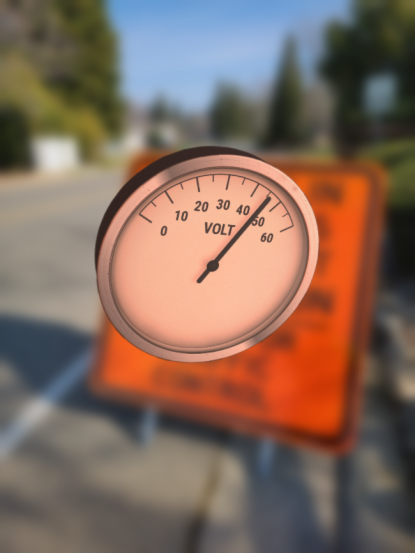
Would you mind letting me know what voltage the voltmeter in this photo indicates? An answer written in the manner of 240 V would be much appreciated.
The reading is 45 V
